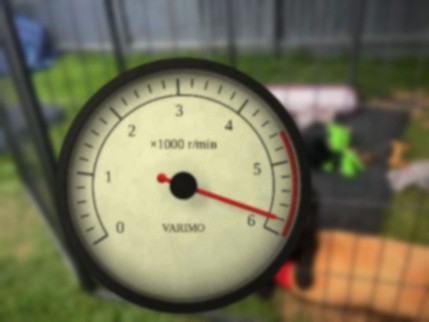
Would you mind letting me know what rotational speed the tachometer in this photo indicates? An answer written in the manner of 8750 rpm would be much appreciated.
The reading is 5800 rpm
